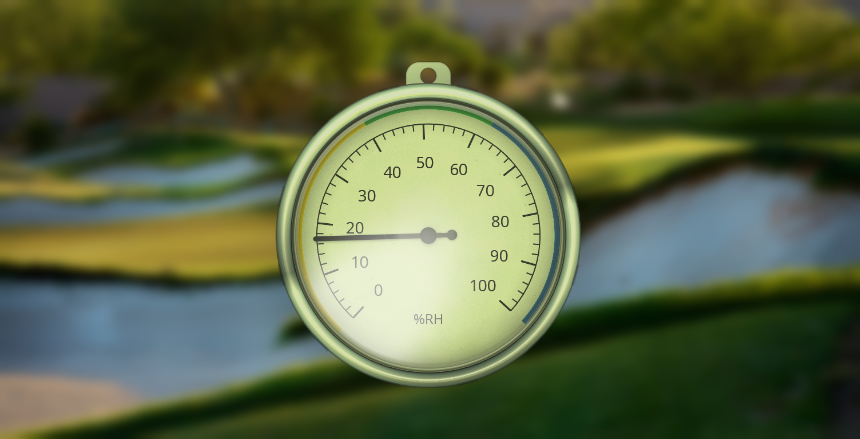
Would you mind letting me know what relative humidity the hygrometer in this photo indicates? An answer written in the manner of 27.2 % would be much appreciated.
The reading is 17 %
